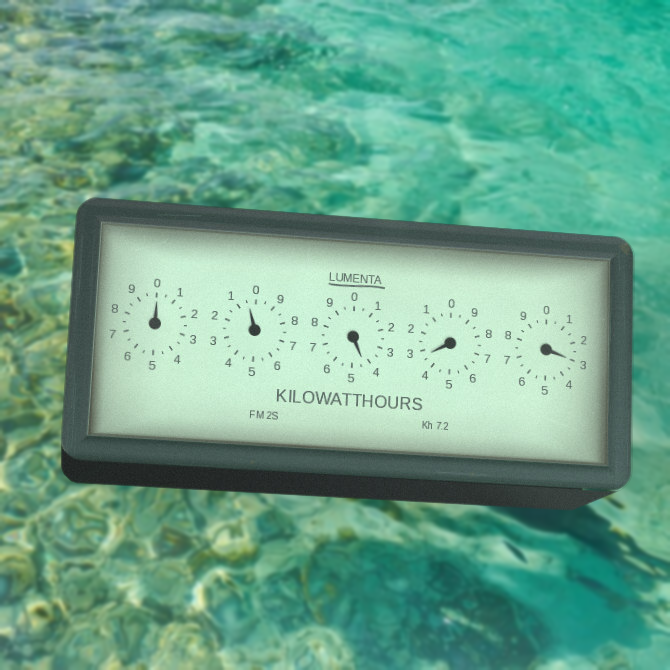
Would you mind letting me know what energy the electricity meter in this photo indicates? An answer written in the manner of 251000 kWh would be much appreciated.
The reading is 433 kWh
